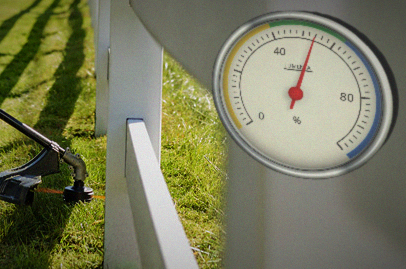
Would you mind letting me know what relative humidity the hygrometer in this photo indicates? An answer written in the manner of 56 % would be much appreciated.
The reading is 54 %
